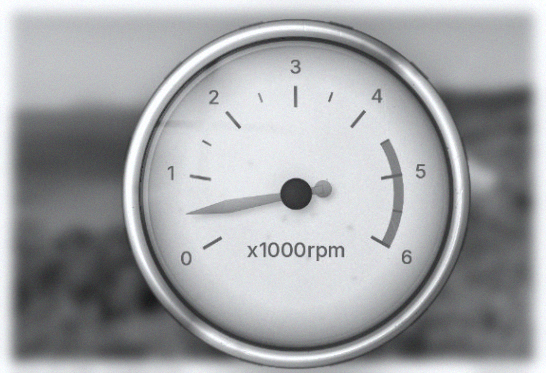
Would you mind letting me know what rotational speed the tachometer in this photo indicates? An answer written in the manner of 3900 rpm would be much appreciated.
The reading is 500 rpm
